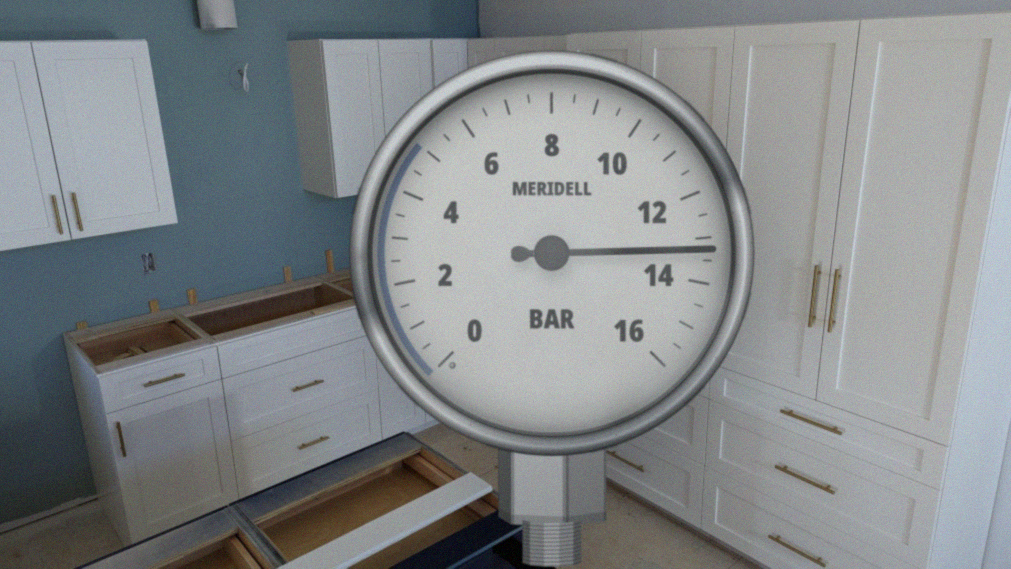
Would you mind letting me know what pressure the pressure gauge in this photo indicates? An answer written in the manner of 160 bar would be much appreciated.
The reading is 13.25 bar
